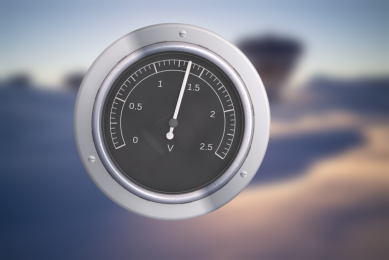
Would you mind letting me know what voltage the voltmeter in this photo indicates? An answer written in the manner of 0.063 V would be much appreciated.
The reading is 1.35 V
